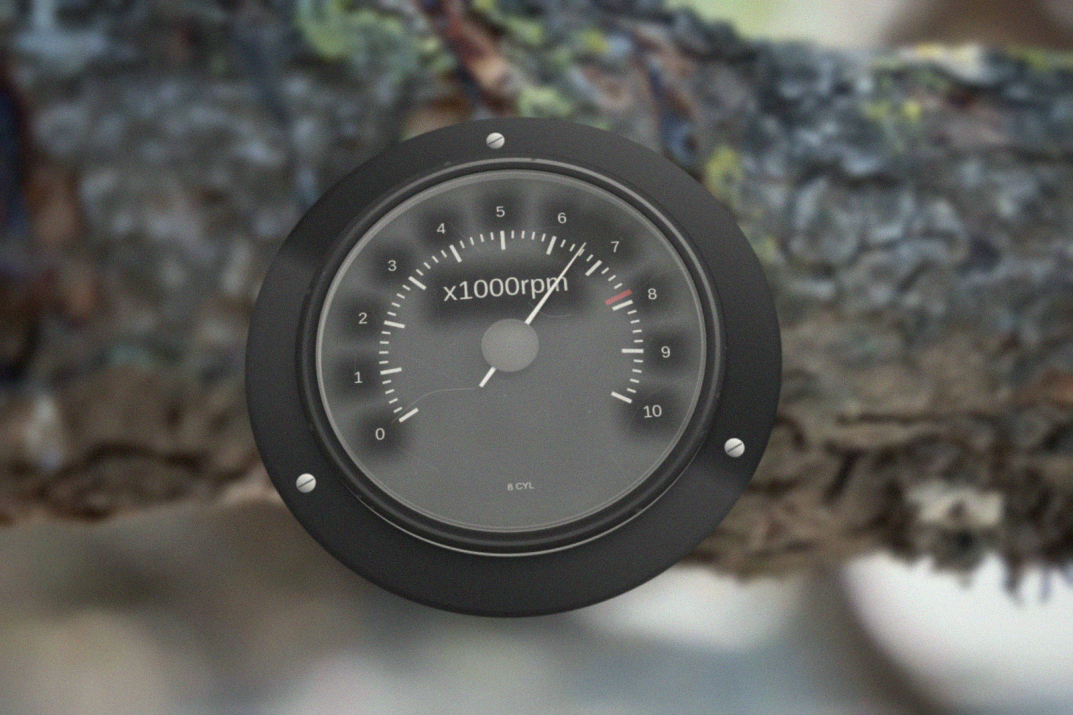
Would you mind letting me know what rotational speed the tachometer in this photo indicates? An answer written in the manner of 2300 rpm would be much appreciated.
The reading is 6600 rpm
